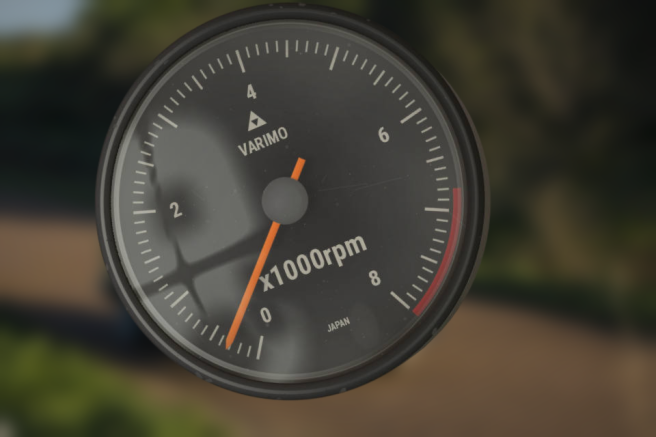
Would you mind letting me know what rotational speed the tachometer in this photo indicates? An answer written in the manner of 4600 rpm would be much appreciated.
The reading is 300 rpm
